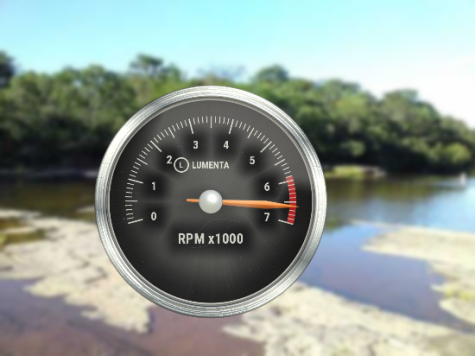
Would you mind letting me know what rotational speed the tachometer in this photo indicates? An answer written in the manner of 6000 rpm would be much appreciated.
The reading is 6600 rpm
